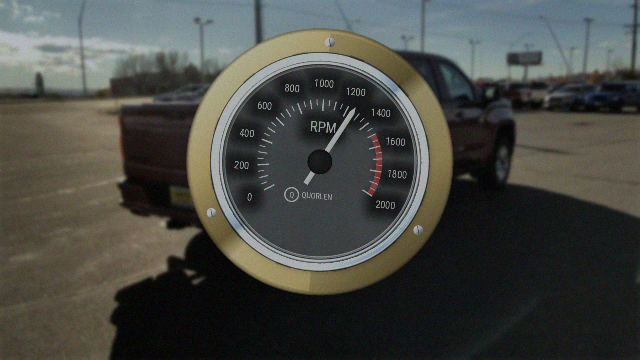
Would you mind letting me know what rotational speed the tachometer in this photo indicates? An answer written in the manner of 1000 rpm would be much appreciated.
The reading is 1250 rpm
